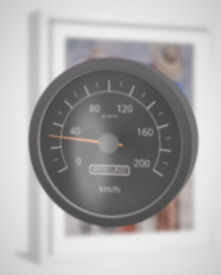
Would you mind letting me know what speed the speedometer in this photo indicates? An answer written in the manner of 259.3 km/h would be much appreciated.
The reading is 30 km/h
